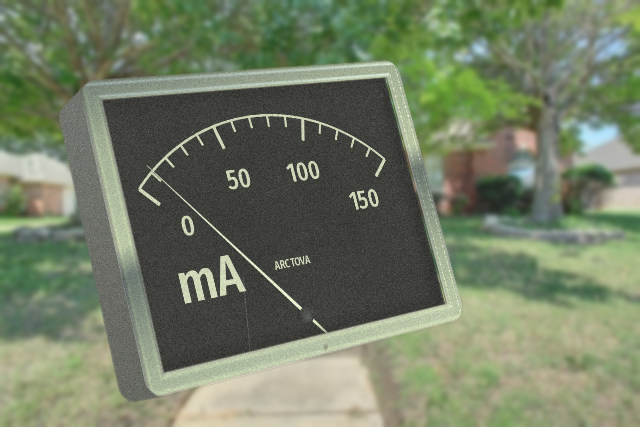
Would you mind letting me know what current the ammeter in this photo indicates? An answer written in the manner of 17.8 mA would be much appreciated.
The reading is 10 mA
